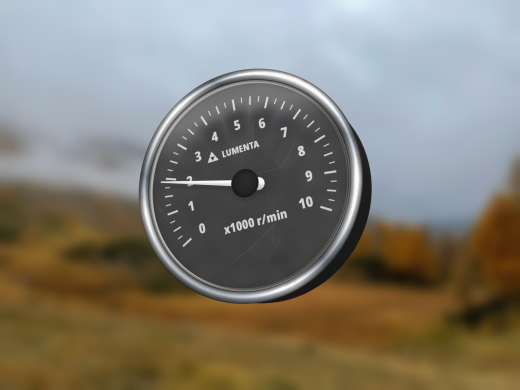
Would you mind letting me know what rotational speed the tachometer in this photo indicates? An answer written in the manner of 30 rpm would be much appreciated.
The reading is 1875 rpm
